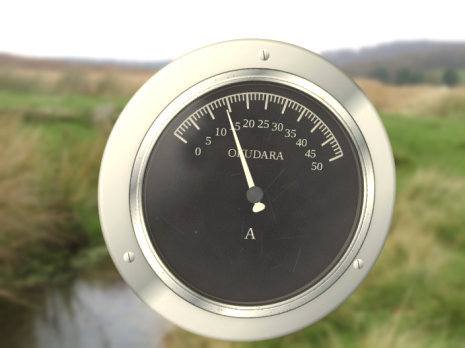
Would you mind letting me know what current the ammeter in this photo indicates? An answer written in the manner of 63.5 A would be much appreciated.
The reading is 14 A
